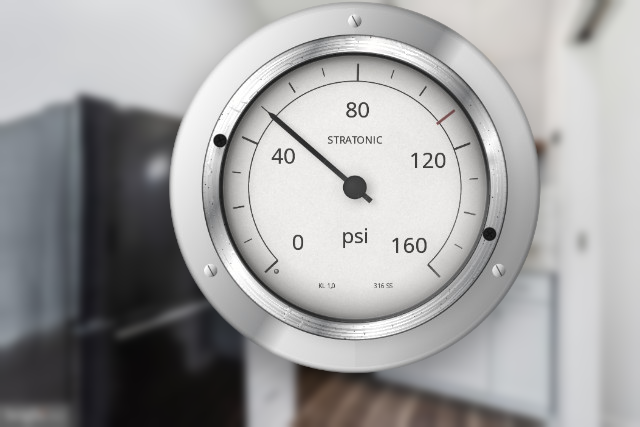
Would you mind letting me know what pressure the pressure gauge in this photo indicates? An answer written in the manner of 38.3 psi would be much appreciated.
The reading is 50 psi
